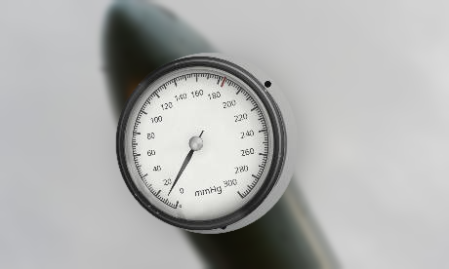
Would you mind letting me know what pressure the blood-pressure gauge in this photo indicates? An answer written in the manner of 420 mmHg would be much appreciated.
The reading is 10 mmHg
